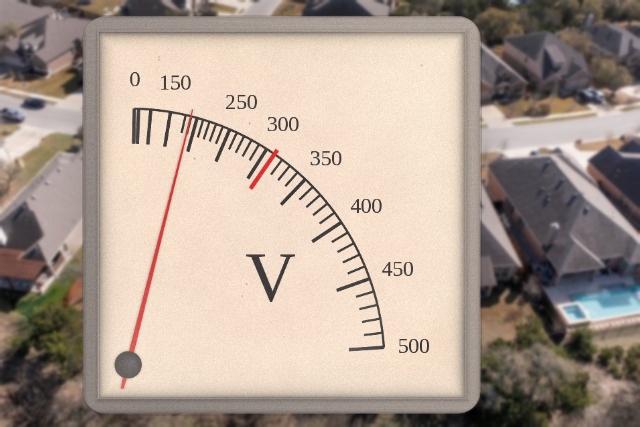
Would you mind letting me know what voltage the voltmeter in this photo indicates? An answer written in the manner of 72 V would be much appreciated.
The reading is 190 V
